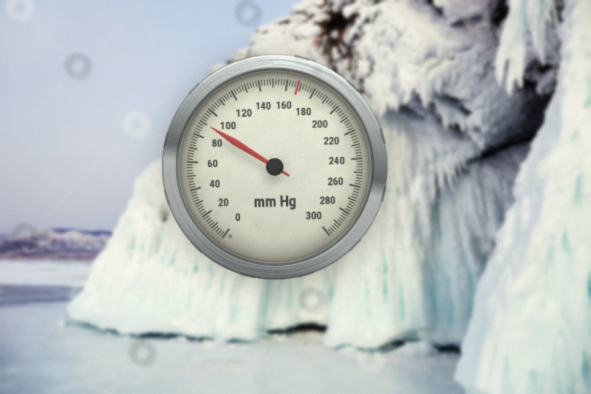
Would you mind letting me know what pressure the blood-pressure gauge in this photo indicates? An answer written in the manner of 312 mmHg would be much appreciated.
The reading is 90 mmHg
